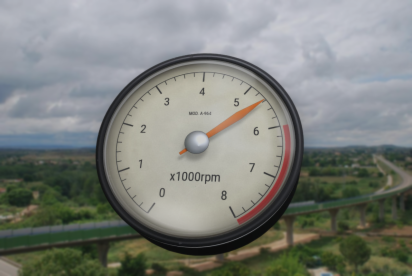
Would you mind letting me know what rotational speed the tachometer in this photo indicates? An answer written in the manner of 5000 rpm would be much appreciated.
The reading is 5400 rpm
